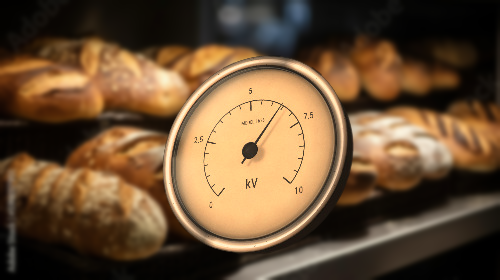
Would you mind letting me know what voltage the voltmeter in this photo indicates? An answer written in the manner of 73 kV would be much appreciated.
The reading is 6.5 kV
